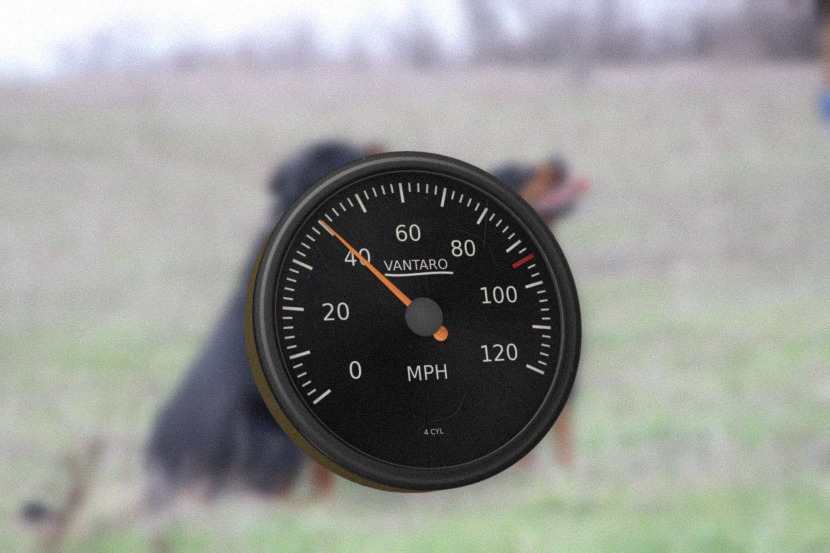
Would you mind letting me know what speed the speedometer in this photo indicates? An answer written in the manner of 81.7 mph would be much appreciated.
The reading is 40 mph
